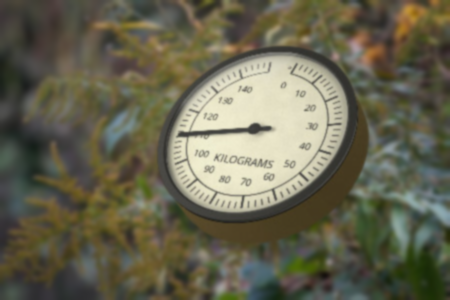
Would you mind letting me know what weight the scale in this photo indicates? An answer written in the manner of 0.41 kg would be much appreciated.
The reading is 110 kg
